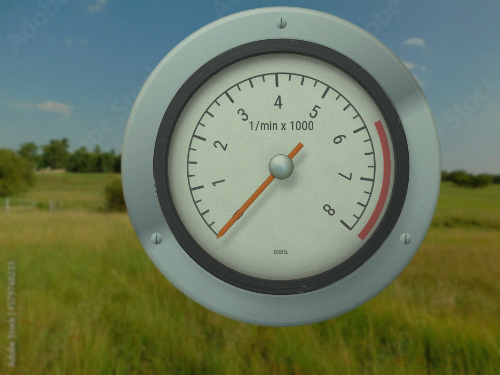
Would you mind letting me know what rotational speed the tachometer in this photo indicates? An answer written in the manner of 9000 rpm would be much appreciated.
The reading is 0 rpm
